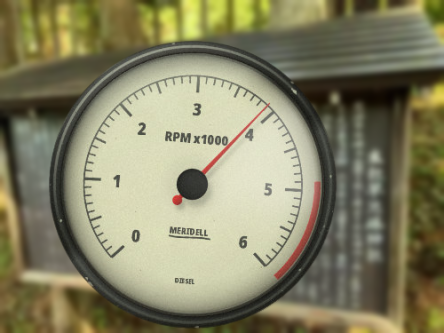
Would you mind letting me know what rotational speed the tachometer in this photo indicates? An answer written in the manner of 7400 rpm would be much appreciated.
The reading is 3900 rpm
